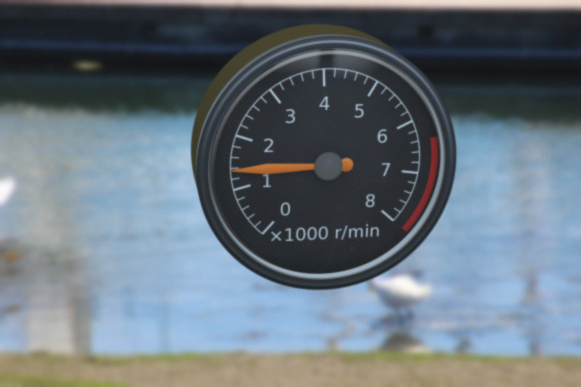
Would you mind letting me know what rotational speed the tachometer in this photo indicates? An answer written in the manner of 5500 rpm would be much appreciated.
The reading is 1400 rpm
